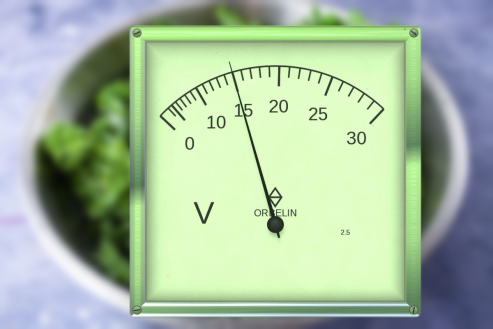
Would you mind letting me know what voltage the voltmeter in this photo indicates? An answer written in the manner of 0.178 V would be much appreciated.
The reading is 15 V
